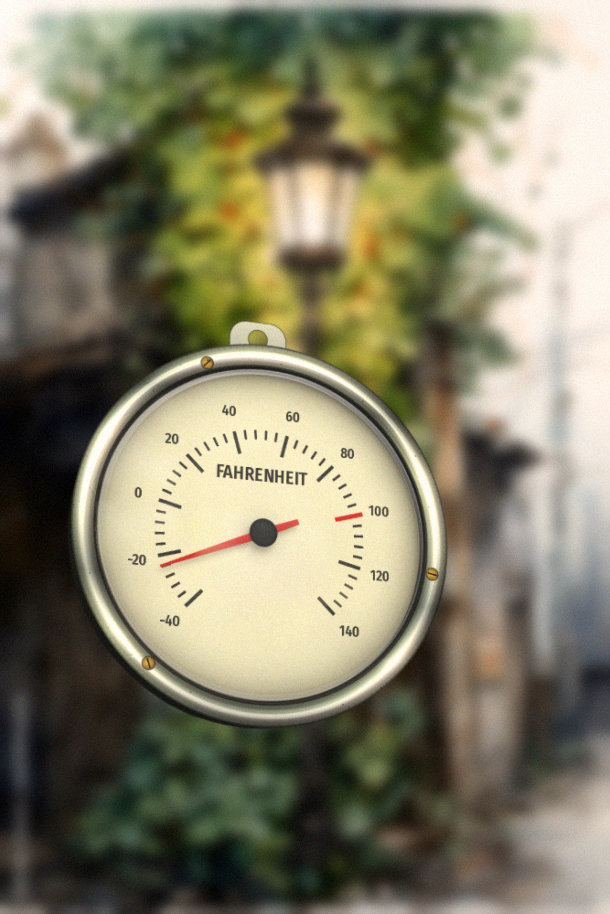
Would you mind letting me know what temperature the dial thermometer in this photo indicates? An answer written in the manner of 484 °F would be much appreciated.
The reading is -24 °F
